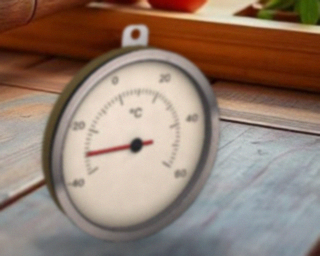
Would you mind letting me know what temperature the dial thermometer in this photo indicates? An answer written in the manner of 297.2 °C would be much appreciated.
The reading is -30 °C
